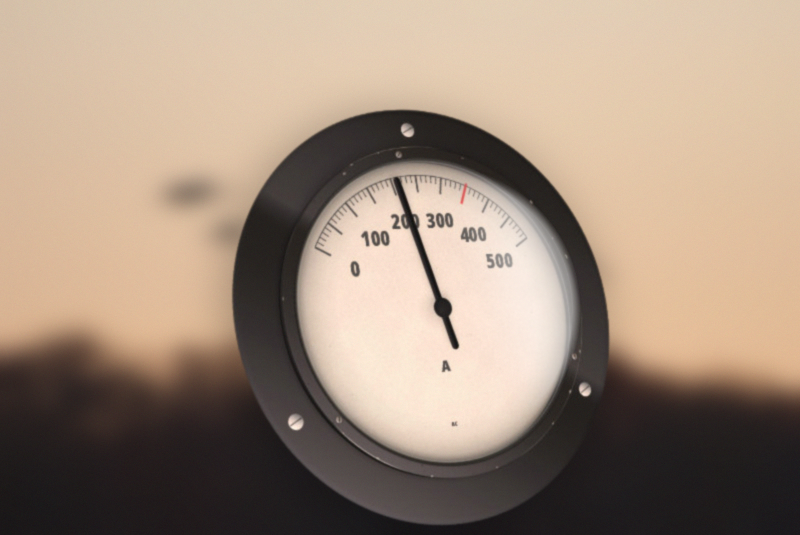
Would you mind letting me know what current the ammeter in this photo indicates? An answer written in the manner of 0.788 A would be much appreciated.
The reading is 200 A
